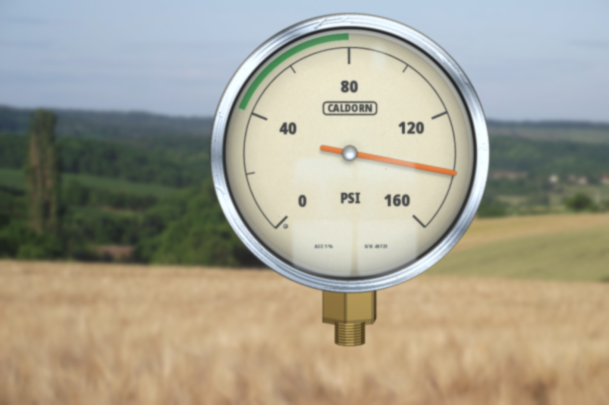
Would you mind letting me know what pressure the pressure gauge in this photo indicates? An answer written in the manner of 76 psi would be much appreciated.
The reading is 140 psi
